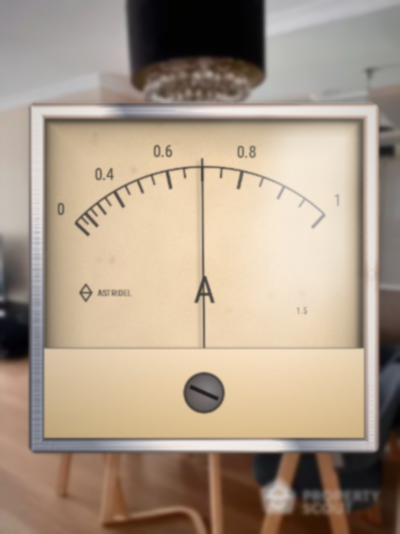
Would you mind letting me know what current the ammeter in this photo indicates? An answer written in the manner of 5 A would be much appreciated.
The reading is 0.7 A
